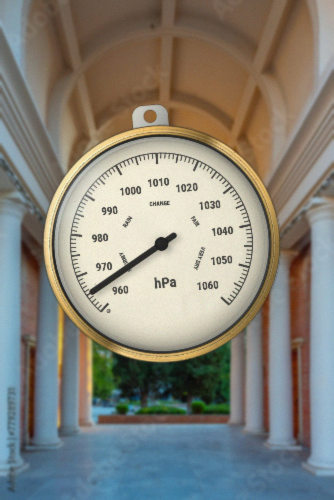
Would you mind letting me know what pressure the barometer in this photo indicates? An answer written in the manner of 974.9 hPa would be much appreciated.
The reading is 965 hPa
